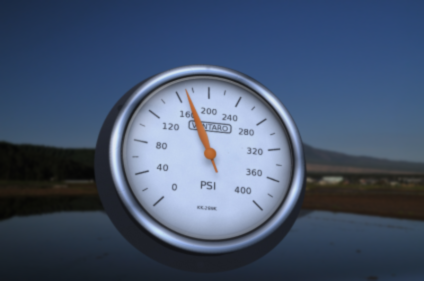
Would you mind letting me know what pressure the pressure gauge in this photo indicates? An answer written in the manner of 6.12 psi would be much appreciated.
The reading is 170 psi
